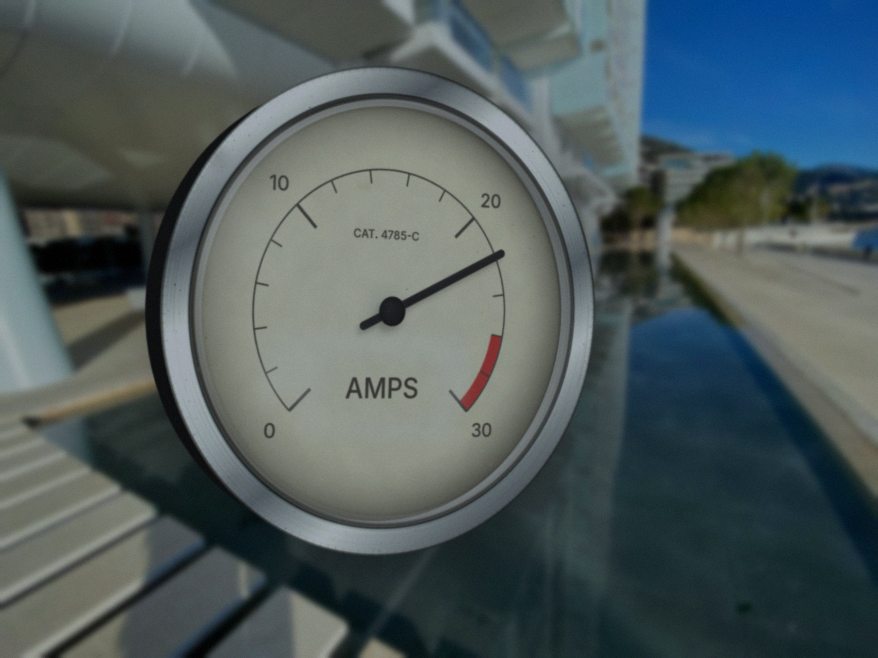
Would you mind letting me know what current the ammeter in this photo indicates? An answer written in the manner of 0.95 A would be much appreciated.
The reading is 22 A
